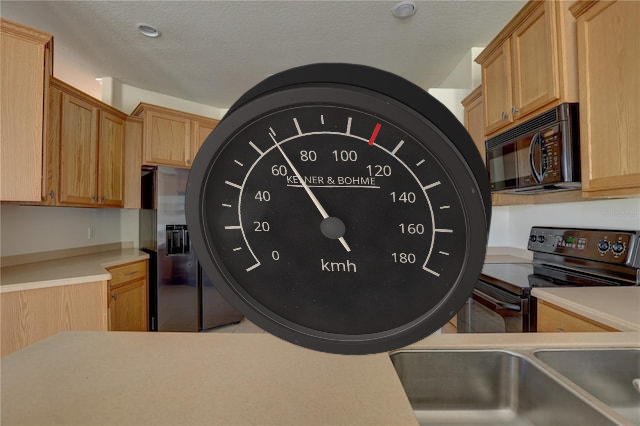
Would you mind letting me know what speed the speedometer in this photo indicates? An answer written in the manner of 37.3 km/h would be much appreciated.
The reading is 70 km/h
